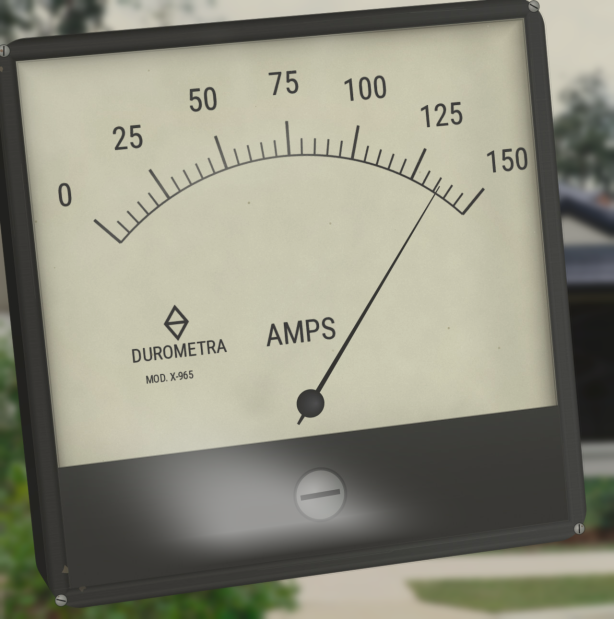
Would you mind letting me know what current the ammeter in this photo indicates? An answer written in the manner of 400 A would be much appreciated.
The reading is 135 A
